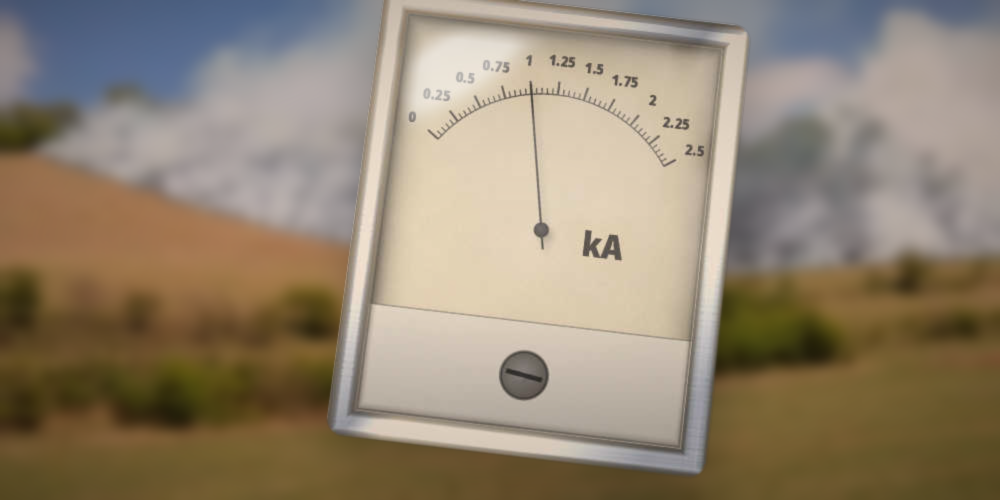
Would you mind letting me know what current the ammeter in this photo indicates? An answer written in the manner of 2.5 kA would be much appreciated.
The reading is 1 kA
